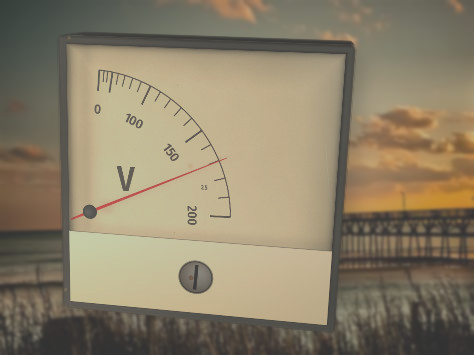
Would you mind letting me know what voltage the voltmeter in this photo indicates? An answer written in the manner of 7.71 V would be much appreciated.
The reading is 170 V
